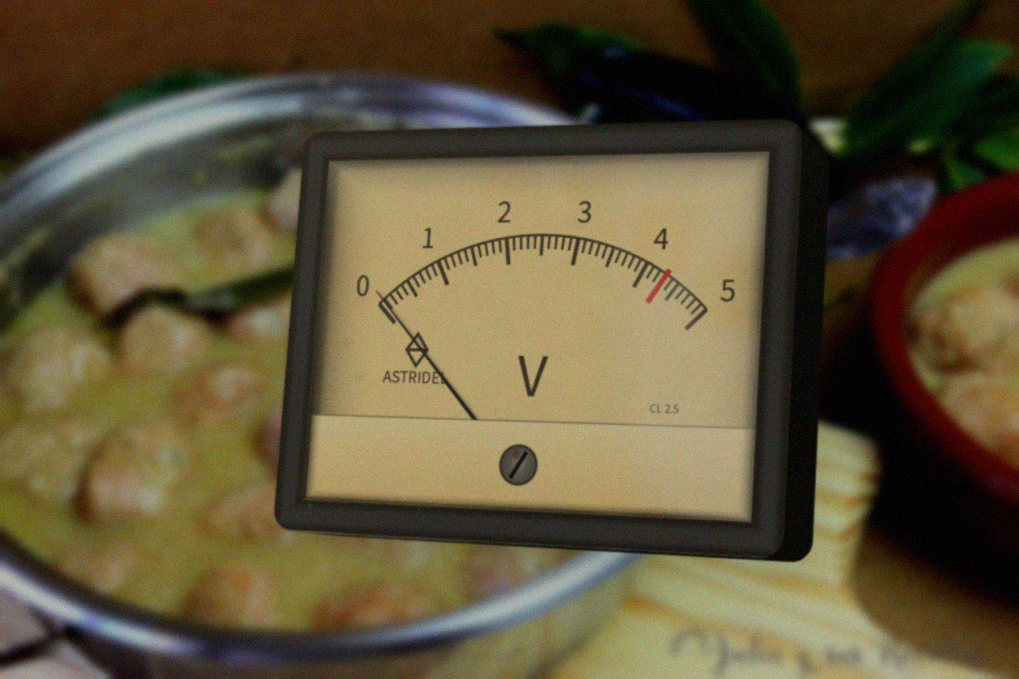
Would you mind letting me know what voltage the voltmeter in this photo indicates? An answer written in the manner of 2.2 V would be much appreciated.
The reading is 0.1 V
